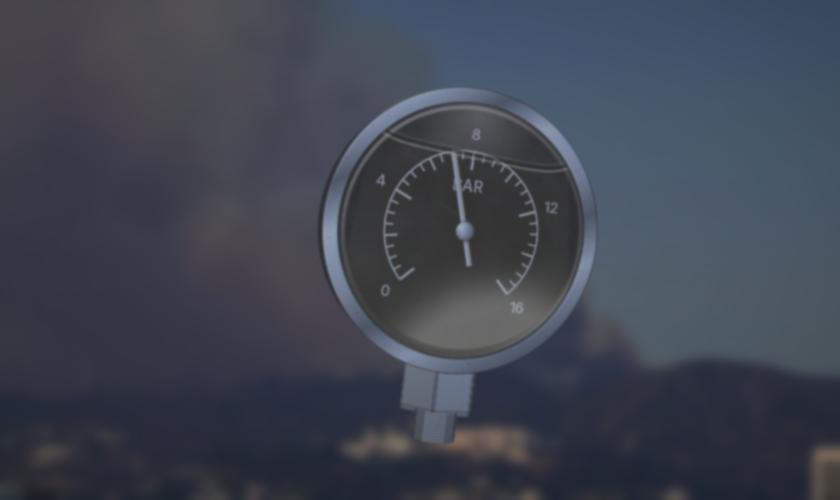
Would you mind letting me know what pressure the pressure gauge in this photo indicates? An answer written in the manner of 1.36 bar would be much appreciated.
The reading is 7 bar
